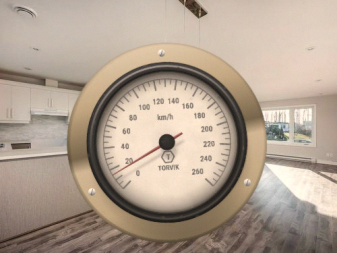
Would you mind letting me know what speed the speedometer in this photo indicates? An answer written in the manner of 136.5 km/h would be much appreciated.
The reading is 15 km/h
